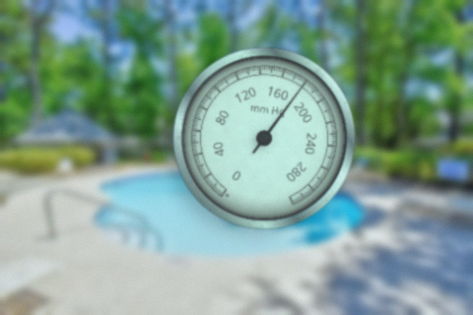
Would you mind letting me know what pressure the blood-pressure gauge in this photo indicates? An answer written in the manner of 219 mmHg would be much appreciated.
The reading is 180 mmHg
